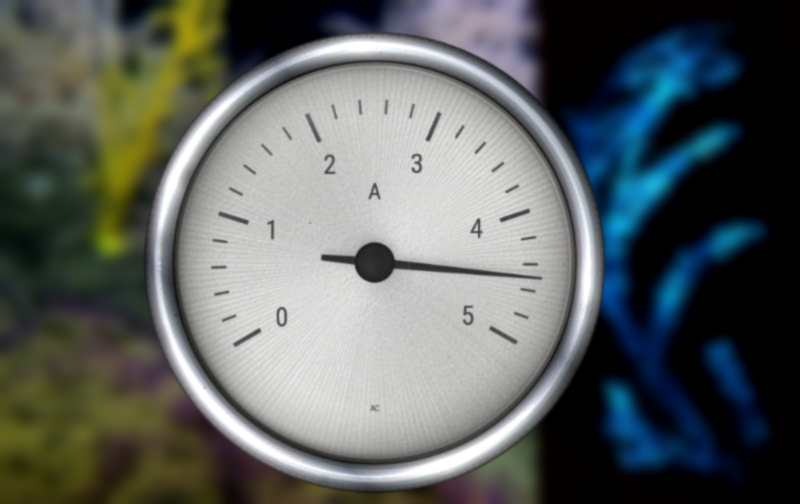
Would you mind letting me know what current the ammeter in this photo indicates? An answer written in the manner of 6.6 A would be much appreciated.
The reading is 4.5 A
